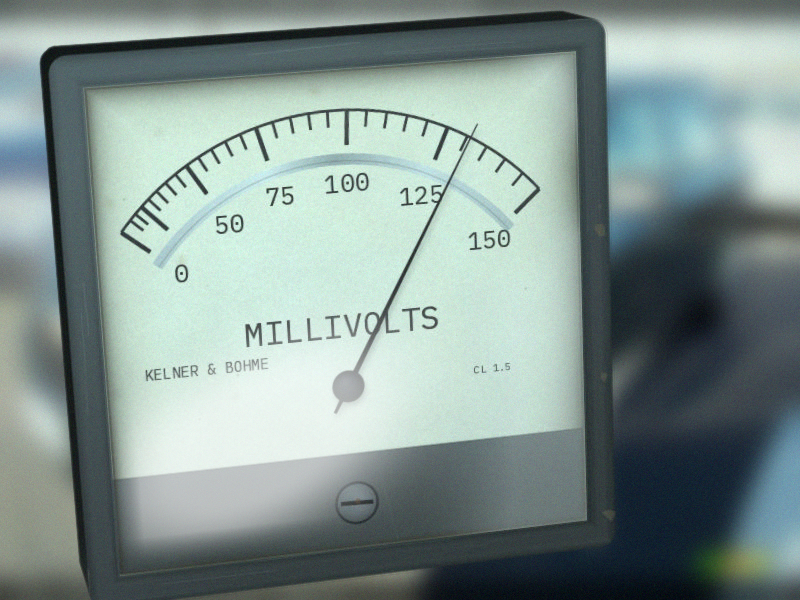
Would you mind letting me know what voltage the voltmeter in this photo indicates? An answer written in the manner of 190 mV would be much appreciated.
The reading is 130 mV
